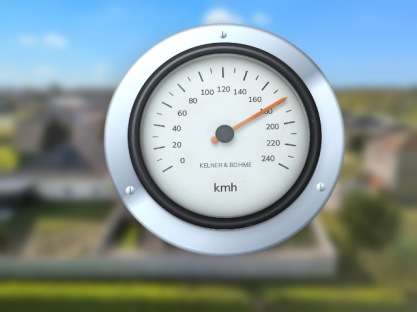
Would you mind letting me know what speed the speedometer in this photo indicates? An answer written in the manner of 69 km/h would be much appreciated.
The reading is 180 km/h
